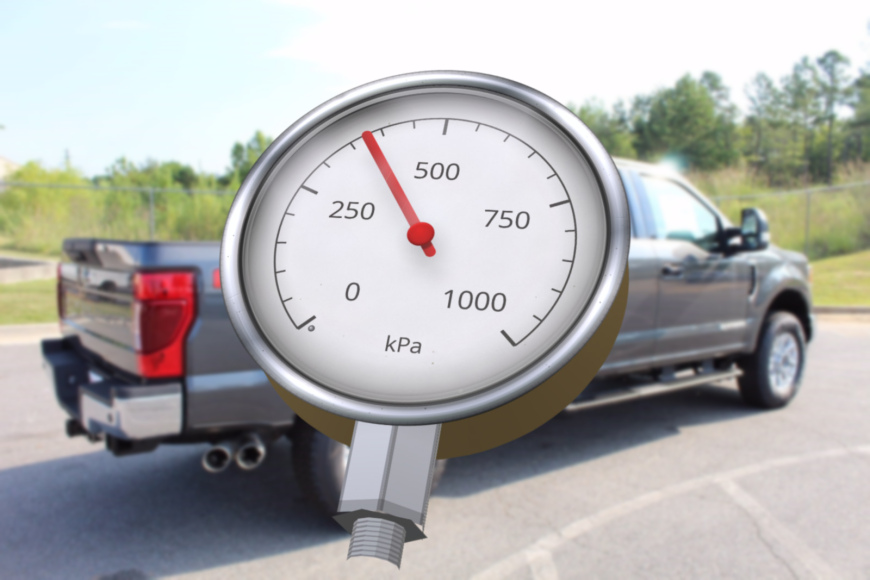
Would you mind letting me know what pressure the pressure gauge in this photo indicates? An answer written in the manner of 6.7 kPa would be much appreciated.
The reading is 375 kPa
